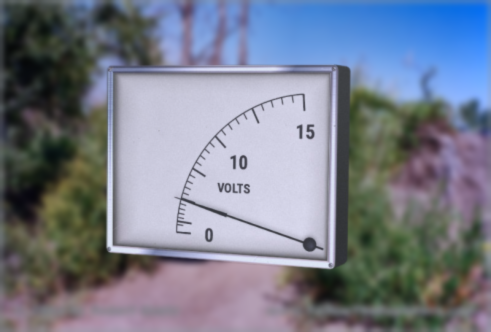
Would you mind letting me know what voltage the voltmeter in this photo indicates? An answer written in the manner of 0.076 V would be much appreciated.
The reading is 5 V
